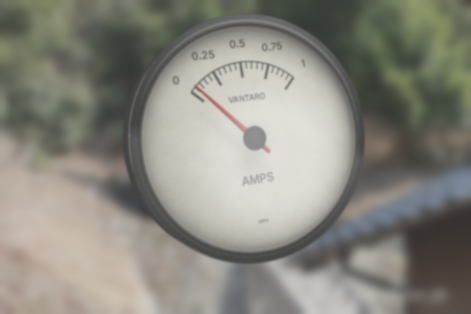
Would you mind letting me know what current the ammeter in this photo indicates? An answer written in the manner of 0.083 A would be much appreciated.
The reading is 0.05 A
